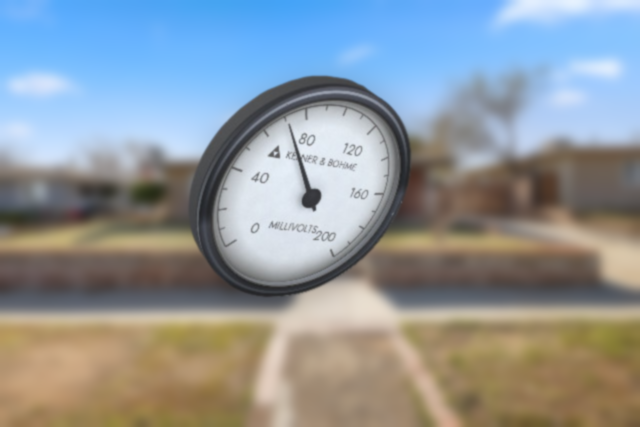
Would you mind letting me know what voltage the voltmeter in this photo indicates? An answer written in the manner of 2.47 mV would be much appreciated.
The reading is 70 mV
